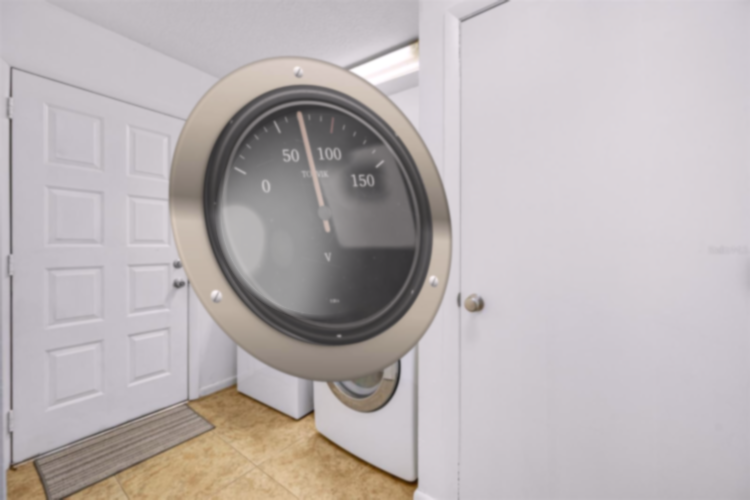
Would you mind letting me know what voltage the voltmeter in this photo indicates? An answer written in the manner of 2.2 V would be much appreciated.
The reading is 70 V
